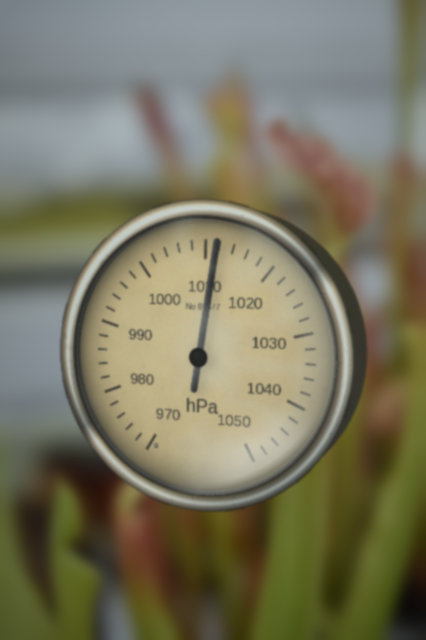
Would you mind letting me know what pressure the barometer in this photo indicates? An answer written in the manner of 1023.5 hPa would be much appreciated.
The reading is 1012 hPa
